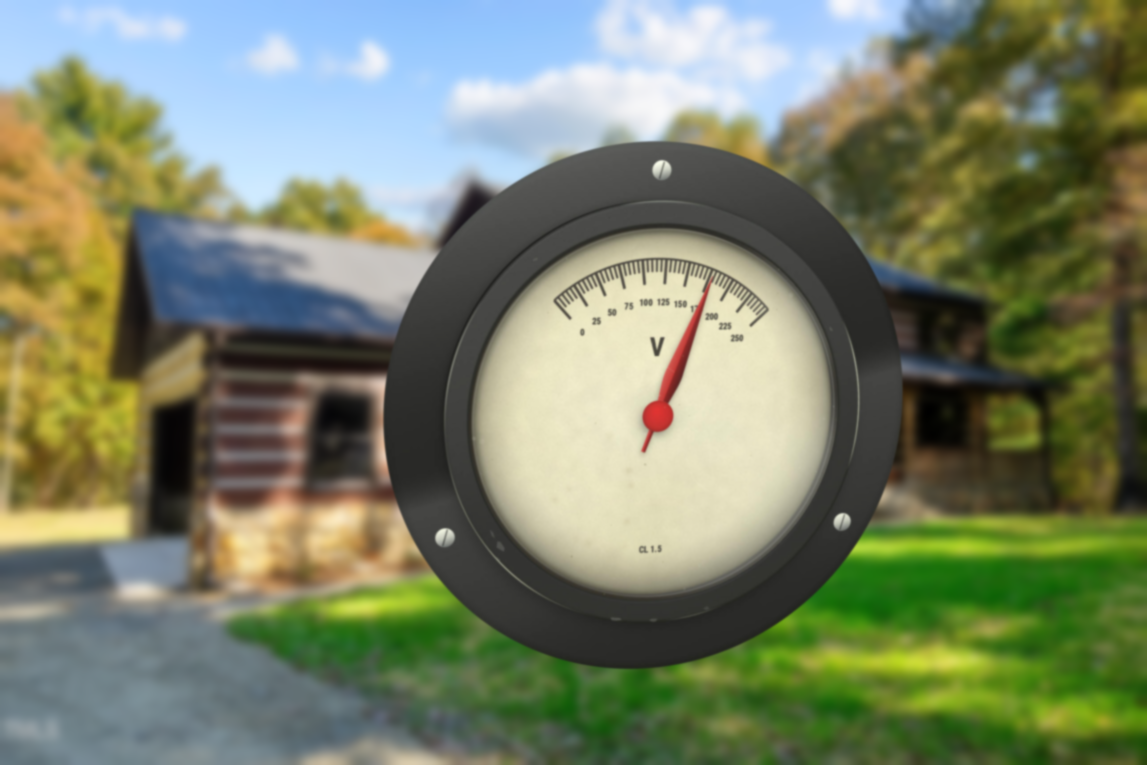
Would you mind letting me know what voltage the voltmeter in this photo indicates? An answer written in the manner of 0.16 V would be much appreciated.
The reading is 175 V
